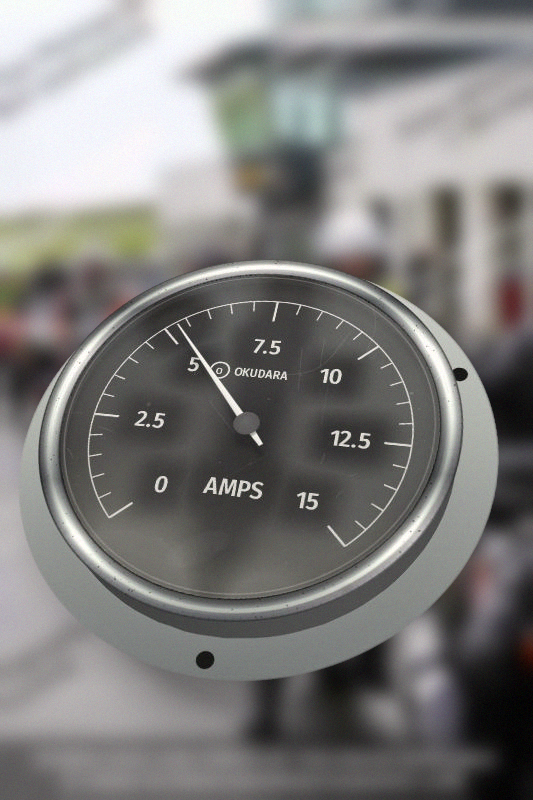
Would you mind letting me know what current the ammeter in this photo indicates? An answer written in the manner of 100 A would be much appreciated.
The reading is 5.25 A
